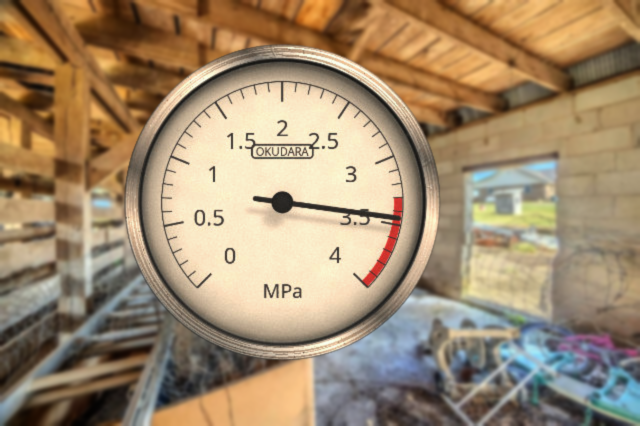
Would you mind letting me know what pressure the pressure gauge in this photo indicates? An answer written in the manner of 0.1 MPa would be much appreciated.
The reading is 3.45 MPa
